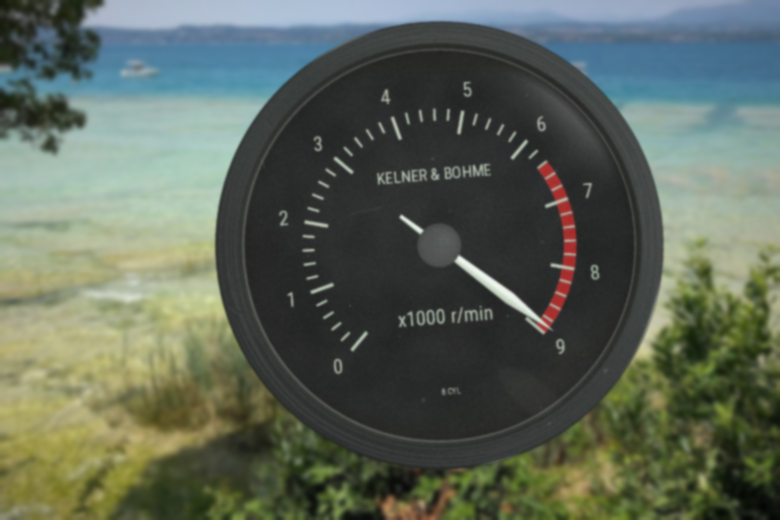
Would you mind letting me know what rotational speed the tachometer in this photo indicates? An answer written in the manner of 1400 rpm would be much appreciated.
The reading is 8900 rpm
